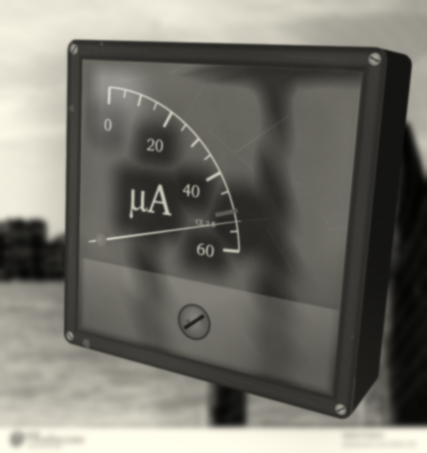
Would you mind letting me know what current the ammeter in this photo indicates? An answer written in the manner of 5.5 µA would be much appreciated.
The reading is 52.5 µA
